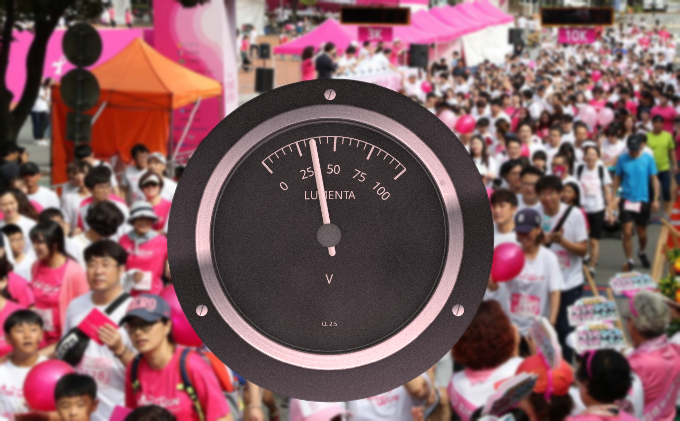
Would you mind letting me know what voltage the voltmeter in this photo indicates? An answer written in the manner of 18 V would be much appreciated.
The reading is 35 V
